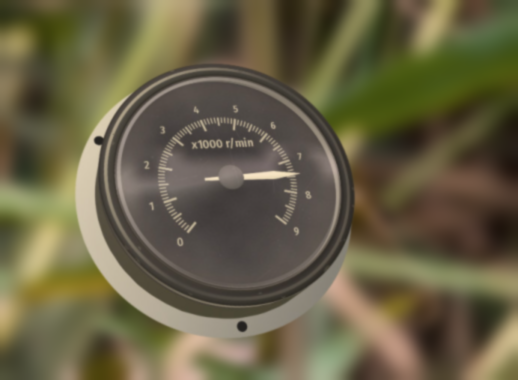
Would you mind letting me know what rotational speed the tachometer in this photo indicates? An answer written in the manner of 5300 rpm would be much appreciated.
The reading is 7500 rpm
